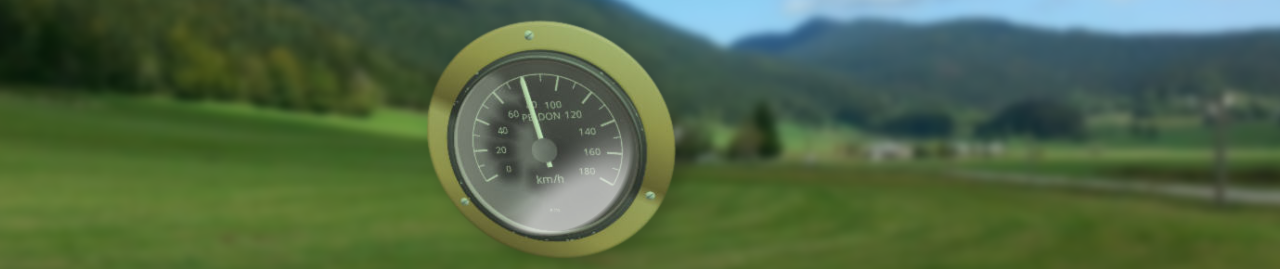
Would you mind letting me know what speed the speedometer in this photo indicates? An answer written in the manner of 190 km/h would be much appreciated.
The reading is 80 km/h
